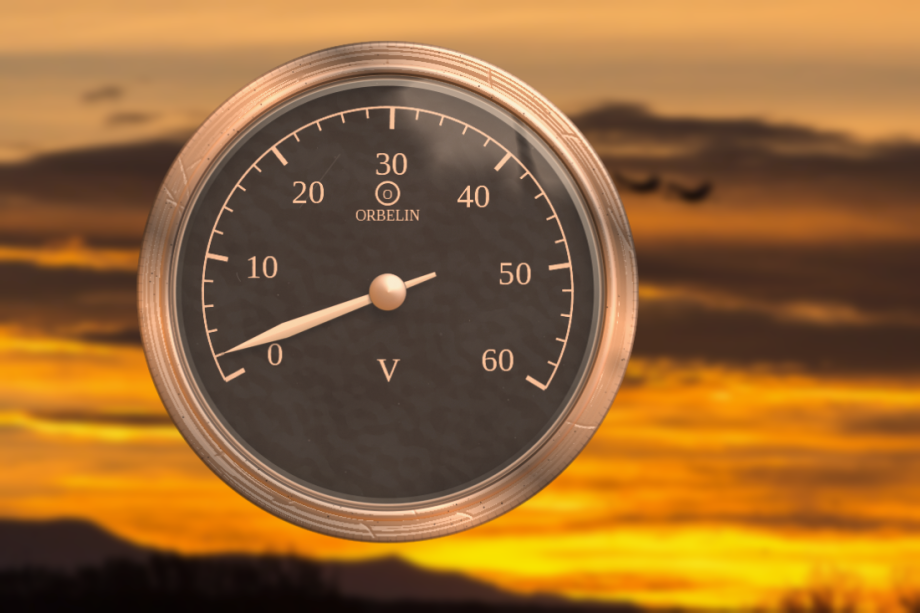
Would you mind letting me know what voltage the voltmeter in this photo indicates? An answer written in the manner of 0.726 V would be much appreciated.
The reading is 2 V
